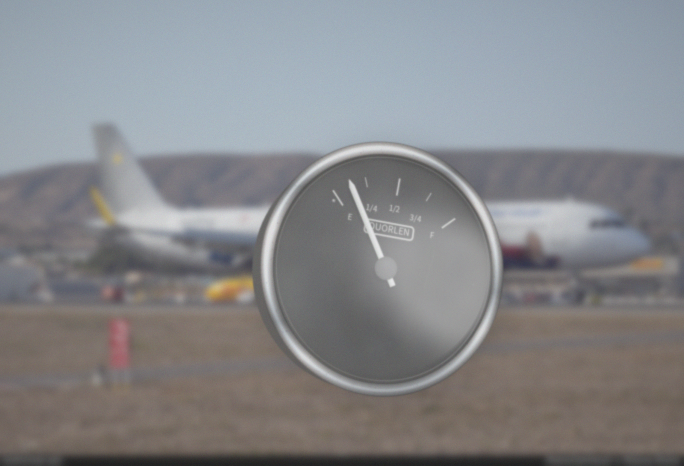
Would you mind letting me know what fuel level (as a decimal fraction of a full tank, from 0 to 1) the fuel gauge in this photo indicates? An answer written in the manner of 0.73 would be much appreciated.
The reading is 0.125
